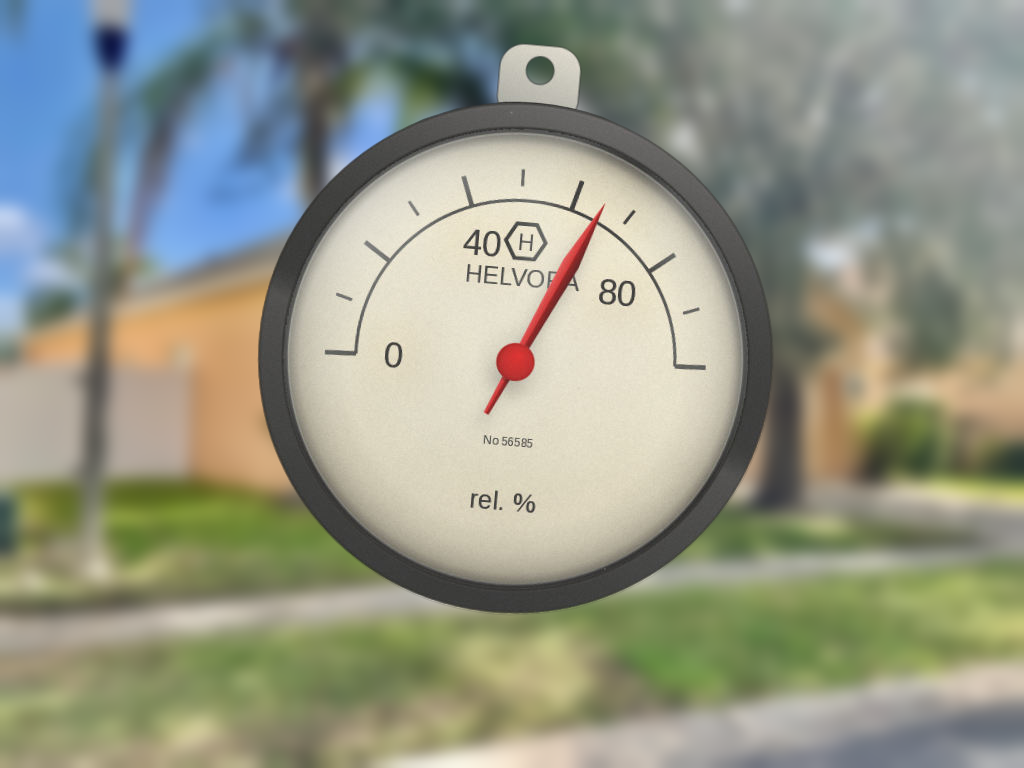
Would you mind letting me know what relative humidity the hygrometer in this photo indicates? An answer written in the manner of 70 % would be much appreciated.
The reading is 65 %
